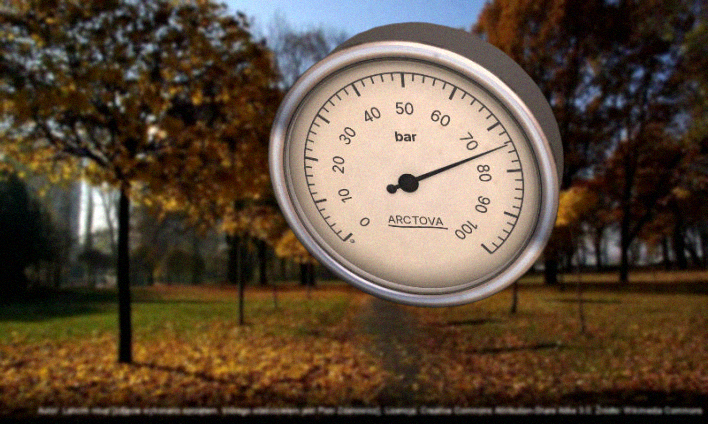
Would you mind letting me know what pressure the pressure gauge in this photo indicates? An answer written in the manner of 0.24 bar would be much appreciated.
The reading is 74 bar
